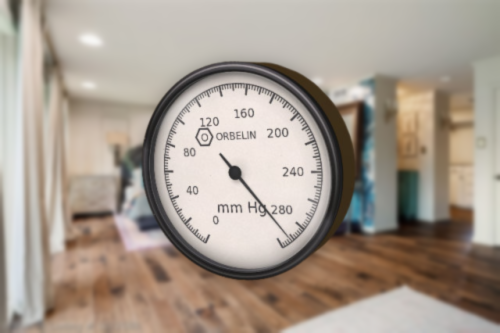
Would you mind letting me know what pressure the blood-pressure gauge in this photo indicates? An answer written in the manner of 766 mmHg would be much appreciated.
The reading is 290 mmHg
